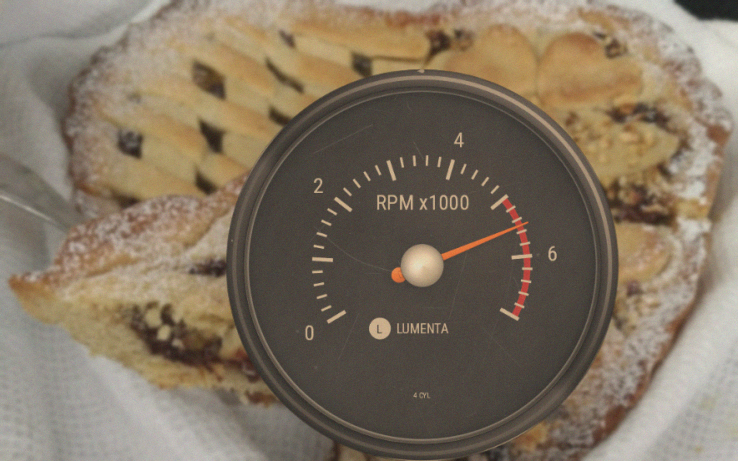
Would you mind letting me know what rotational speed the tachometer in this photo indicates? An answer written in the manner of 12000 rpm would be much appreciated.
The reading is 5500 rpm
